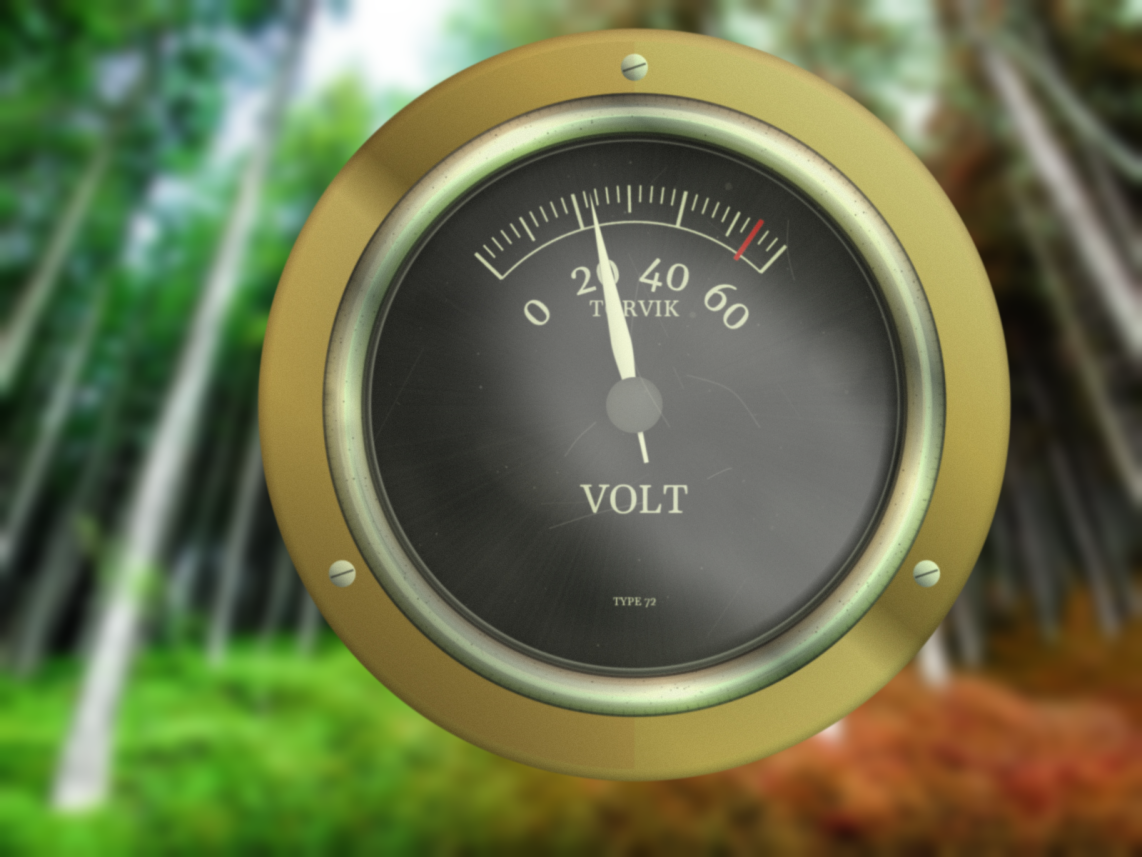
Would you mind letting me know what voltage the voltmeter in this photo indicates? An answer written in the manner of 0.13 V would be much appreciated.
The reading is 23 V
